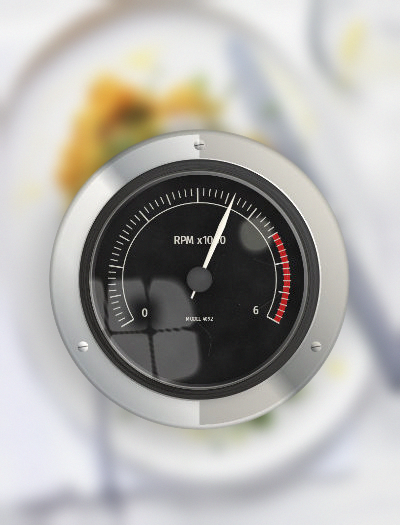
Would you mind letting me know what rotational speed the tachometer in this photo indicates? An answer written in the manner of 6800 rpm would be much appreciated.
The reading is 3600 rpm
